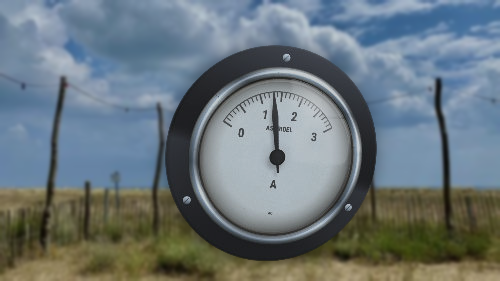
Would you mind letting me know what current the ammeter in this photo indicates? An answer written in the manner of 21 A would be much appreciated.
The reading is 1.3 A
